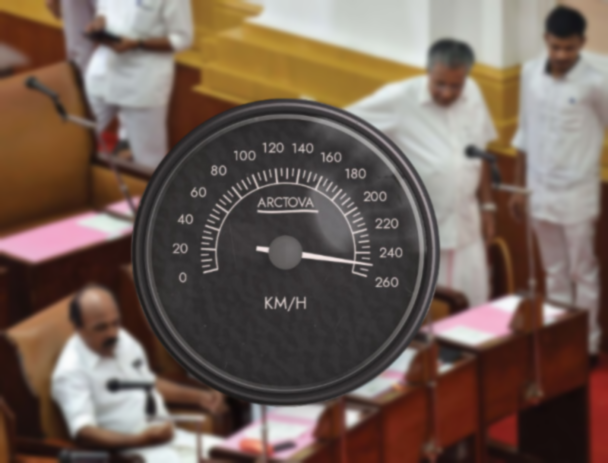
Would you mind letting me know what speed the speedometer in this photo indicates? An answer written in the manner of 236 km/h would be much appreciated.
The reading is 250 km/h
